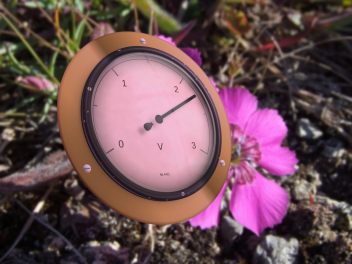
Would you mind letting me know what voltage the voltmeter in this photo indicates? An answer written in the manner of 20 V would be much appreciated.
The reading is 2.25 V
